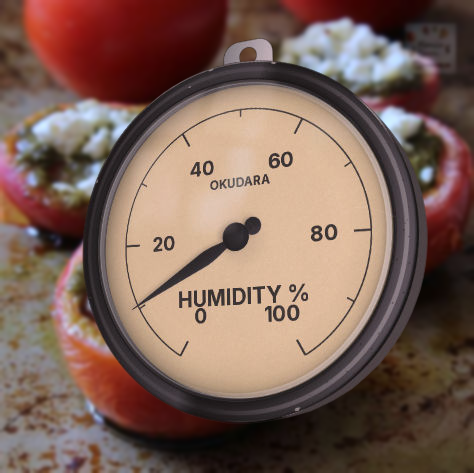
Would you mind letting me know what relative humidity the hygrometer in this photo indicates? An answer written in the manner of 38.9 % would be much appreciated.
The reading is 10 %
